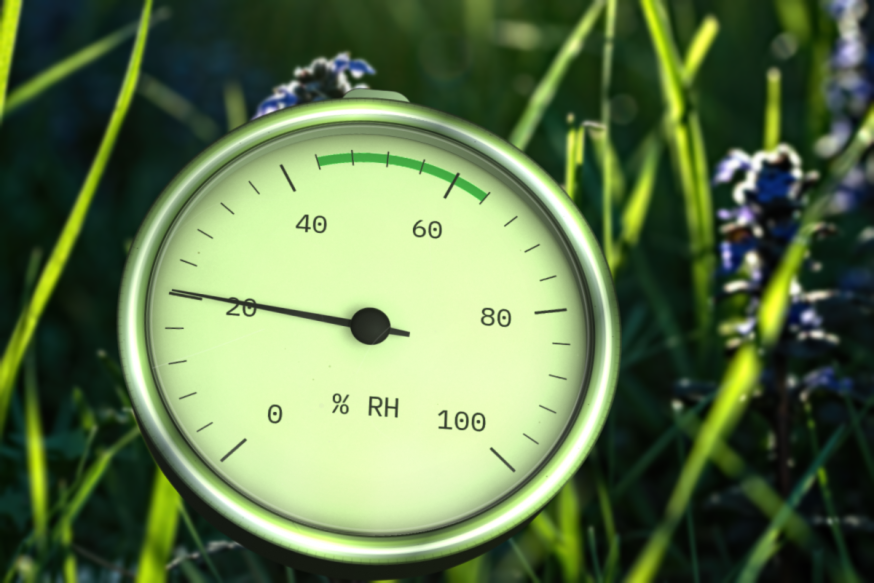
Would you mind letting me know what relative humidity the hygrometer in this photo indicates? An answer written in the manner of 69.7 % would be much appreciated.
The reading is 20 %
